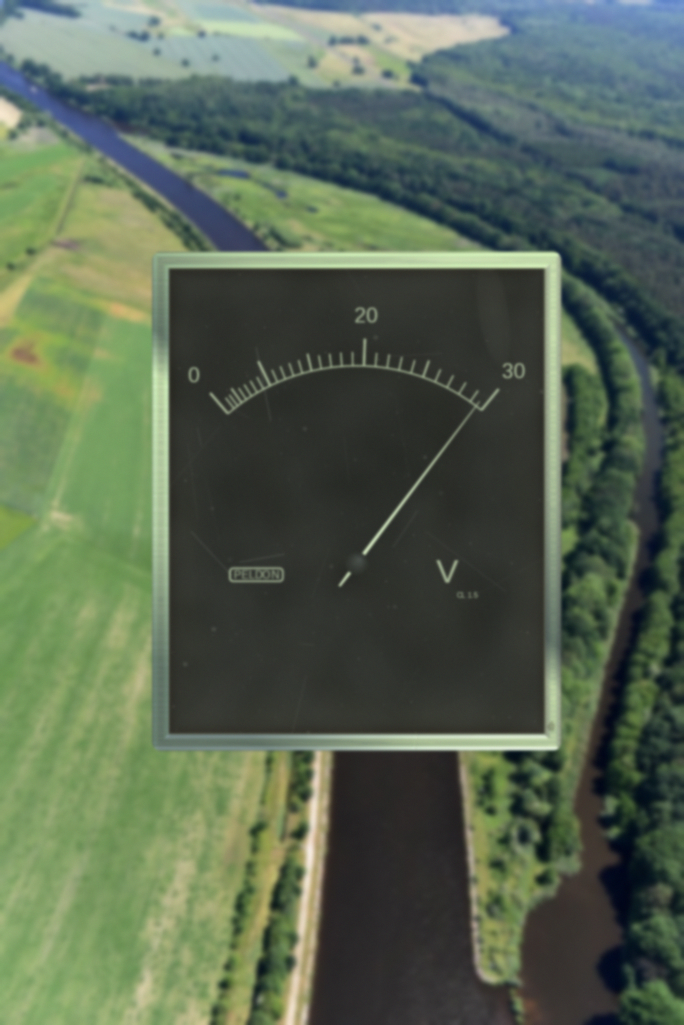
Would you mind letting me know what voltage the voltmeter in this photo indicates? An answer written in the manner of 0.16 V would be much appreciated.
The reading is 29.5 V
